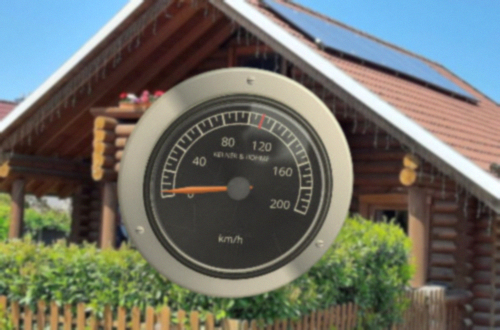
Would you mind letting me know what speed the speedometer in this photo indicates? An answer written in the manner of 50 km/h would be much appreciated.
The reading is 5 km/h
